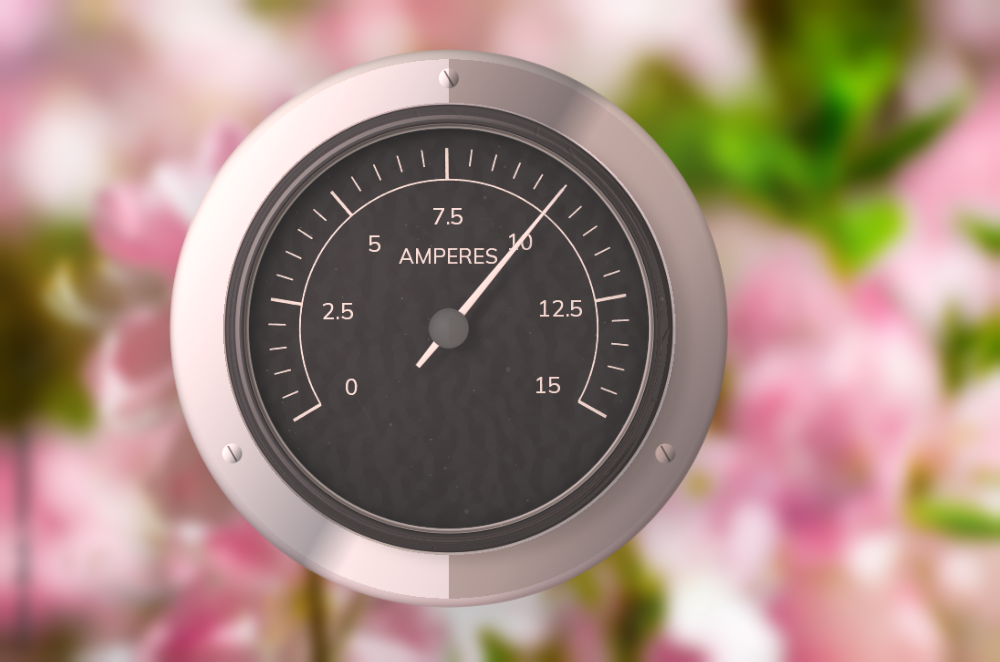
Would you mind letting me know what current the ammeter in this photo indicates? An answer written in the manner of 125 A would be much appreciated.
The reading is 10 A
